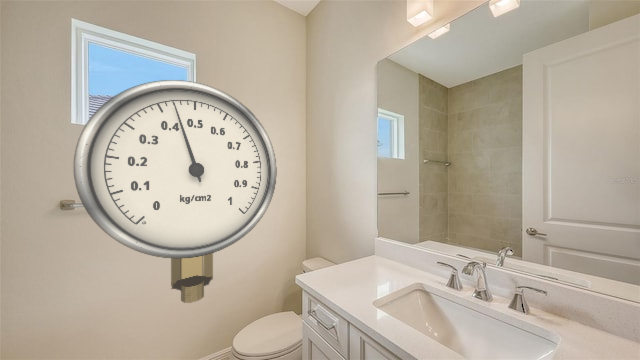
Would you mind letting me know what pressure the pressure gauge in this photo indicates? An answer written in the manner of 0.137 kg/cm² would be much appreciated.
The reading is 0.44 kg/cm²
